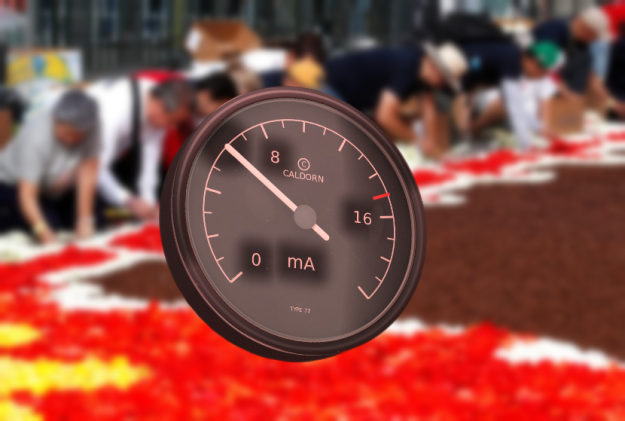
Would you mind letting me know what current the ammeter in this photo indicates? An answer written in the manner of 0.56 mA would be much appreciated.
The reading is 6 mA
